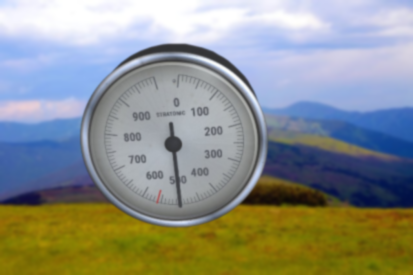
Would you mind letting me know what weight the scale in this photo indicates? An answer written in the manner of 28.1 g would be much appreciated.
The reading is 500 g
